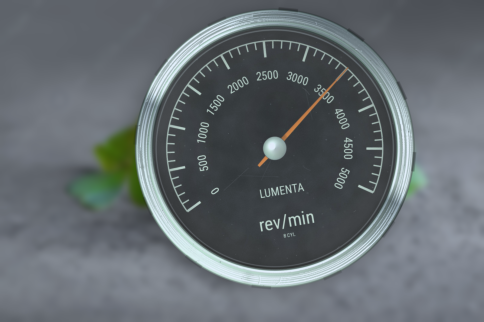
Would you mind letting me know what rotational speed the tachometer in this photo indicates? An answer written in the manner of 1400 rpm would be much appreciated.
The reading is 3500 rpm
